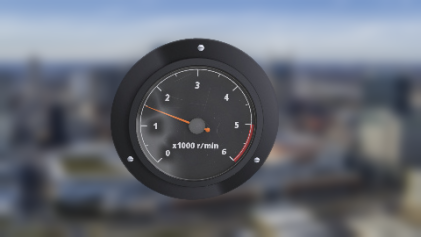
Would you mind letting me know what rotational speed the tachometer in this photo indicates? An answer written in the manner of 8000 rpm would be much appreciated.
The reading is 1500 rpm
